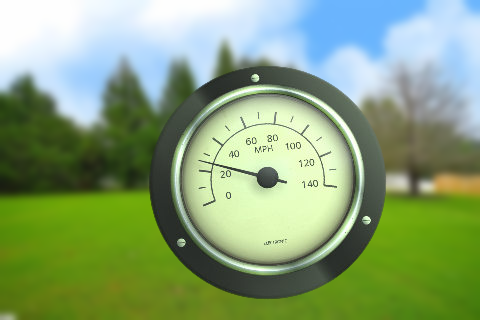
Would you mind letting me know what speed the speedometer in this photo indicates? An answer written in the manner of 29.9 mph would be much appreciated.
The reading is 25 mph
